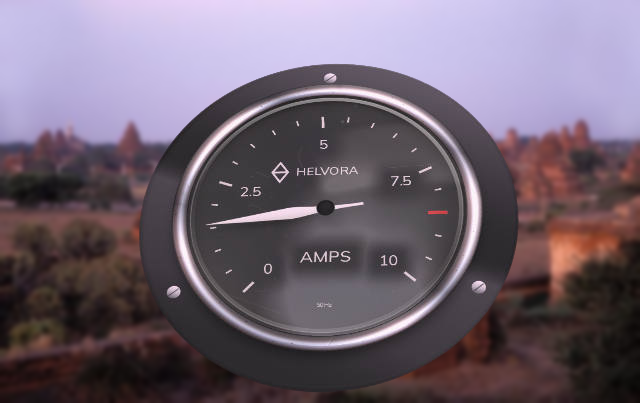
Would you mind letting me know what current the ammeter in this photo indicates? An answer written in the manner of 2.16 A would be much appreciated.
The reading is 1.5 A
